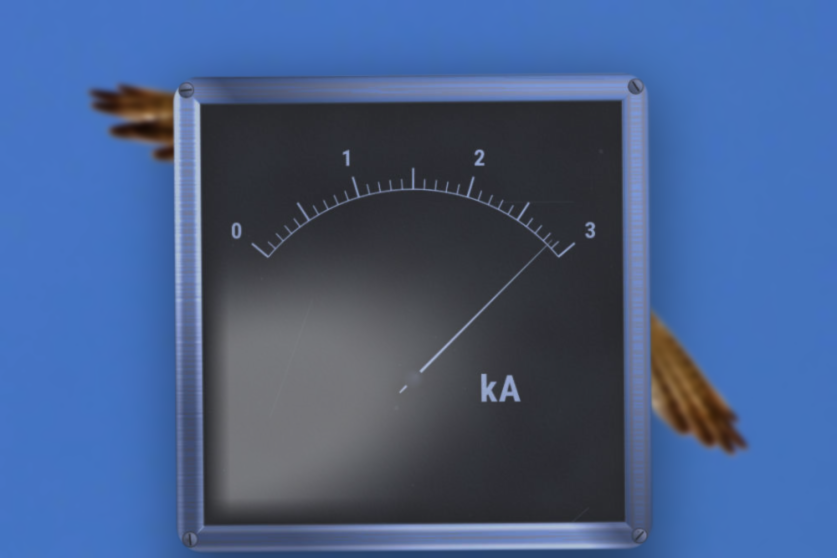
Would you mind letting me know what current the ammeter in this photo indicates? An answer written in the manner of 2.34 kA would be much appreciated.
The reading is 2.85 kA
